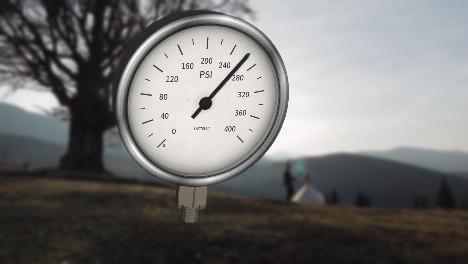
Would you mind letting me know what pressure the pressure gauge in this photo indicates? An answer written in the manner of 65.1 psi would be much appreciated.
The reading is 260 psi
